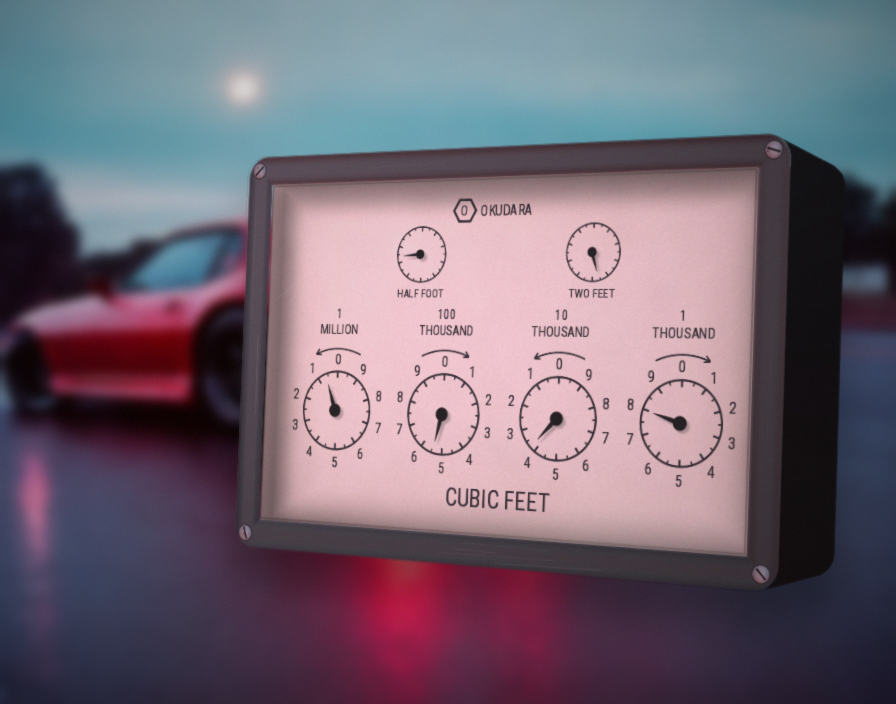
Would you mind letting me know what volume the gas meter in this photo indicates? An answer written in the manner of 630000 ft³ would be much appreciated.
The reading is 53800 ft³
